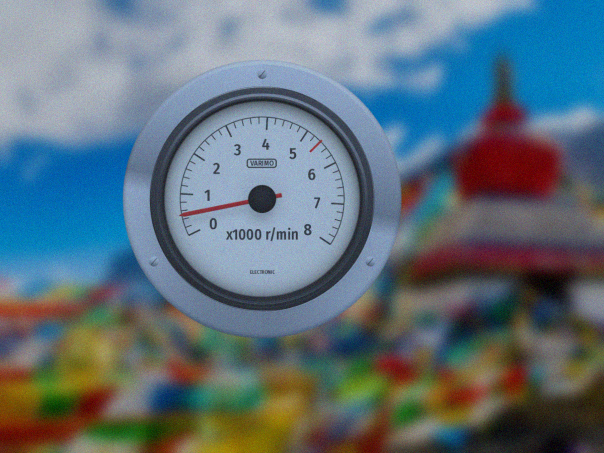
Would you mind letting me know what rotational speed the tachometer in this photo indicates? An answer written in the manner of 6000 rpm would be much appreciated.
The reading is 500 rpm
